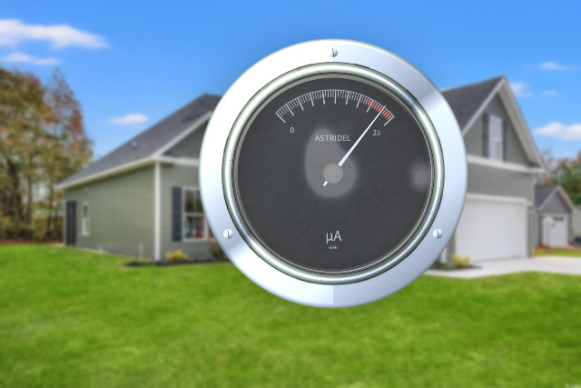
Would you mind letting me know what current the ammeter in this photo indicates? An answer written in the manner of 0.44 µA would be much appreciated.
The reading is 22.5 µA
